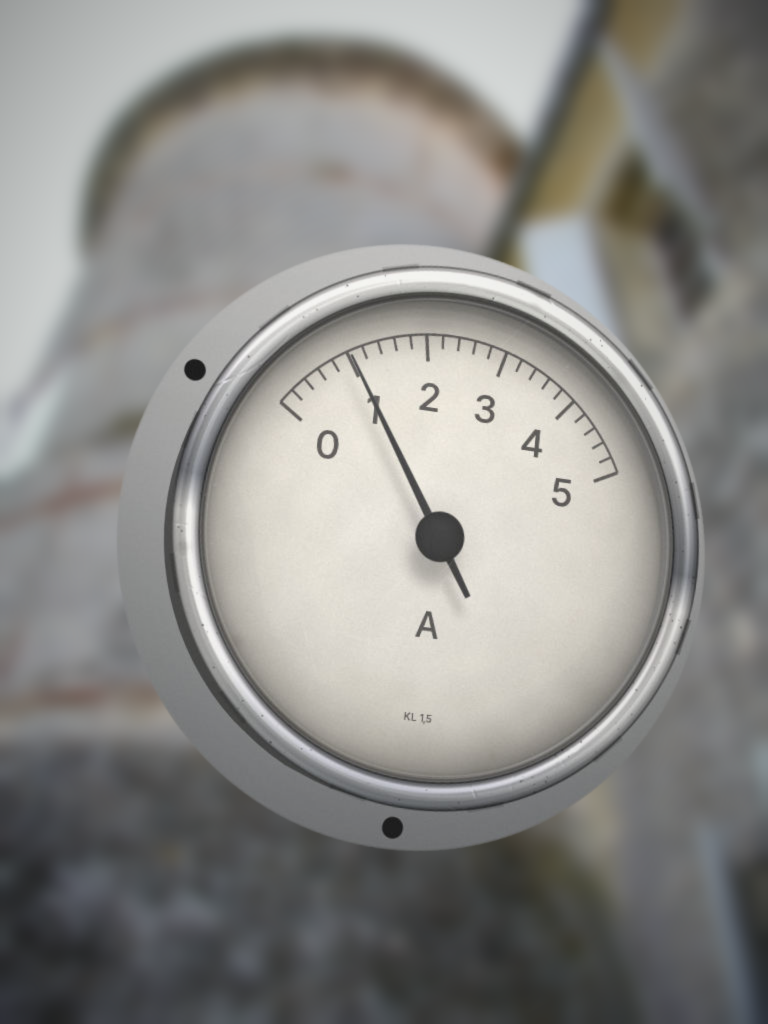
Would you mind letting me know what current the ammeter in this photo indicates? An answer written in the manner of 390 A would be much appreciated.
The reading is 1 A
